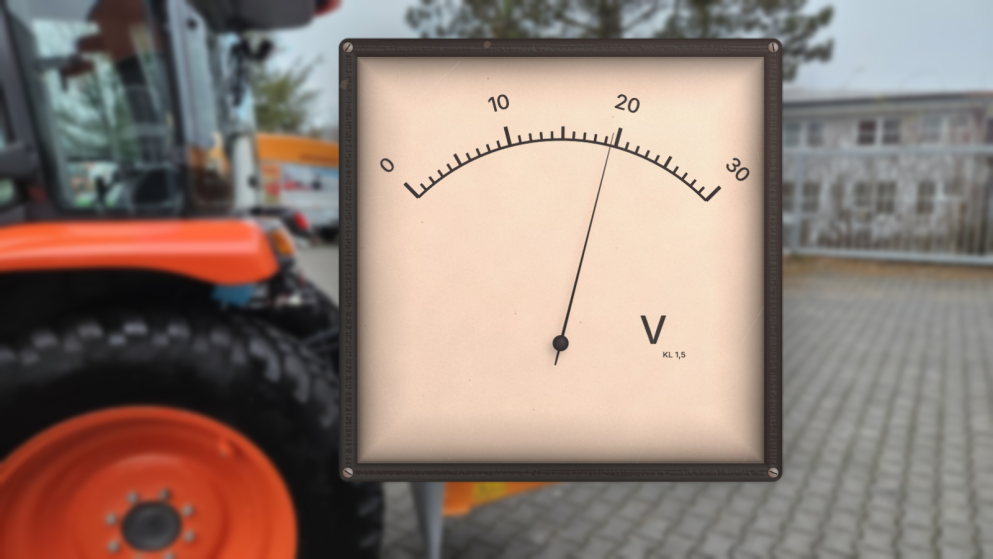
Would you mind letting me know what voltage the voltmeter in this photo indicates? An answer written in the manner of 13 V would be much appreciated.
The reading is 19.5 V
